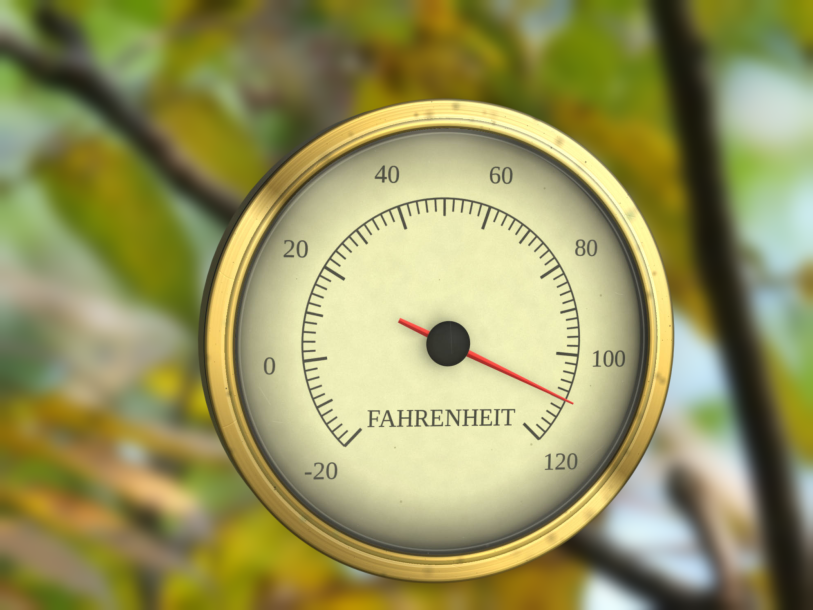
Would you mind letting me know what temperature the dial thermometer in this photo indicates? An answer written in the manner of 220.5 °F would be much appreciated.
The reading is 110 °F
